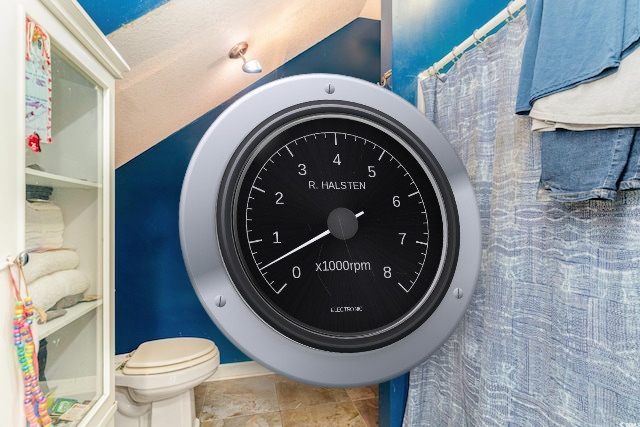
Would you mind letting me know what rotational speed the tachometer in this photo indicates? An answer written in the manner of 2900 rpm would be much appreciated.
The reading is 500 rpm
